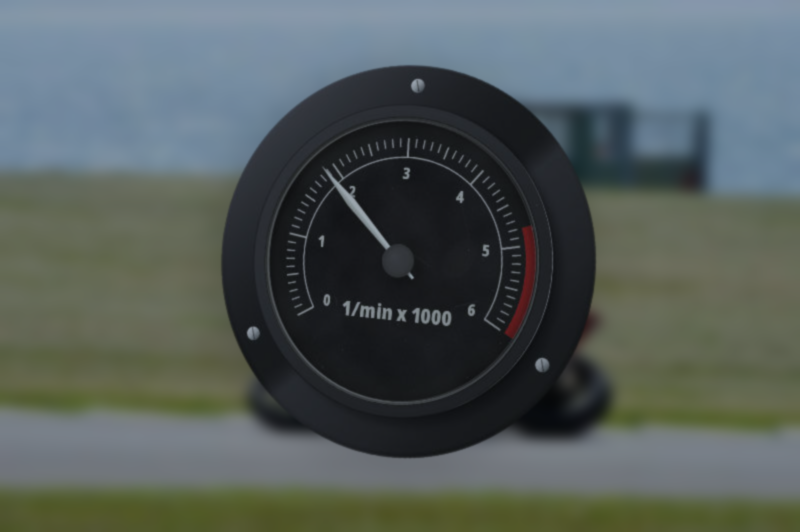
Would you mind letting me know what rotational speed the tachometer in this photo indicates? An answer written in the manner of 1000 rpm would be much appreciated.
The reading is 1900 rpm
